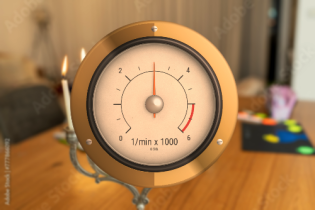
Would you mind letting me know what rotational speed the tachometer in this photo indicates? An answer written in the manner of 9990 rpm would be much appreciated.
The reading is 3000 rpm
